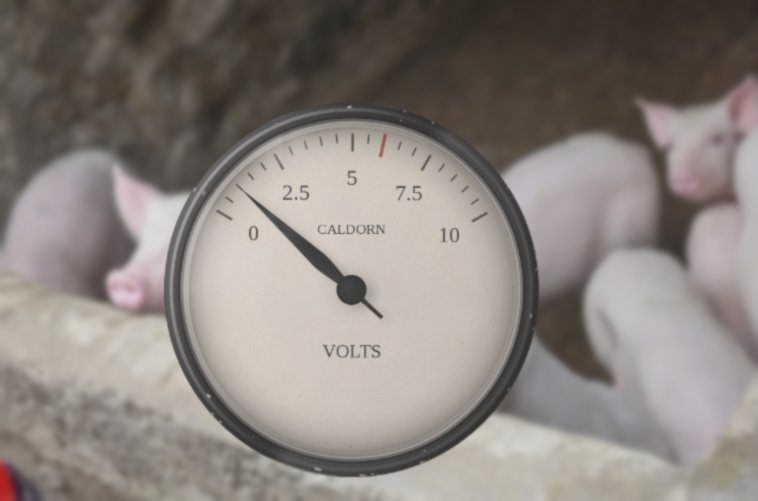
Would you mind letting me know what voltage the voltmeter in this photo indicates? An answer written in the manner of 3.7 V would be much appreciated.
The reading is 1 V
